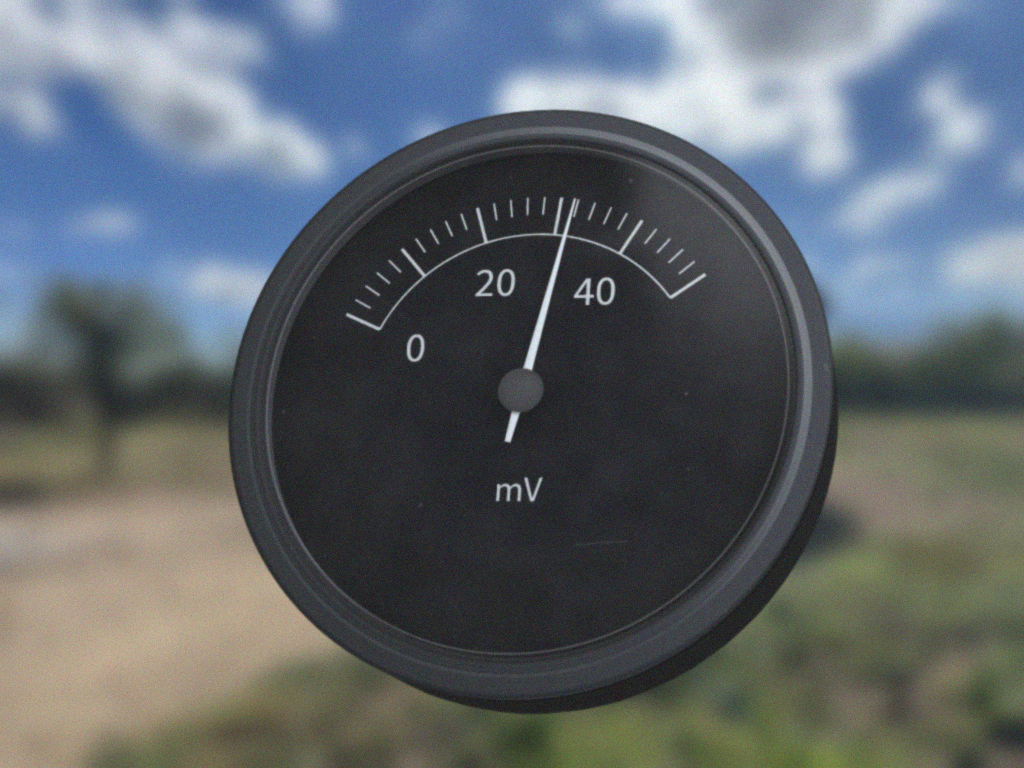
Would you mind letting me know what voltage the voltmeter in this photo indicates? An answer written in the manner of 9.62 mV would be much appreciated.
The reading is 32 mV
